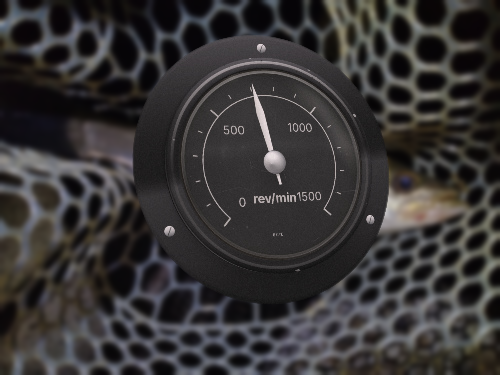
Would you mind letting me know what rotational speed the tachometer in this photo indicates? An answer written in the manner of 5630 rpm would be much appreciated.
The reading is 700 rpm
